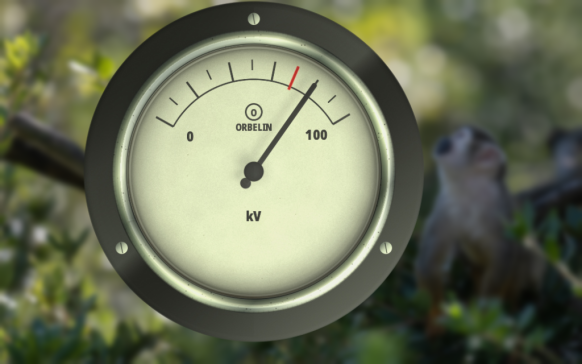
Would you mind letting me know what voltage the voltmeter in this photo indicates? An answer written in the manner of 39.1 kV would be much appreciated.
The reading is 80 kV
